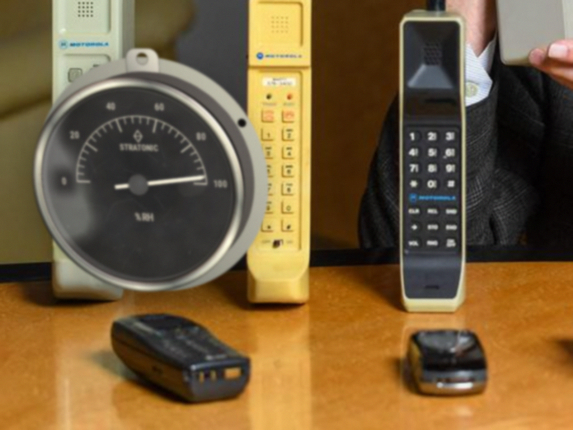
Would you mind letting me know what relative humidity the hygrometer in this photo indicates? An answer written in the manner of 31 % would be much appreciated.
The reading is 96 %
